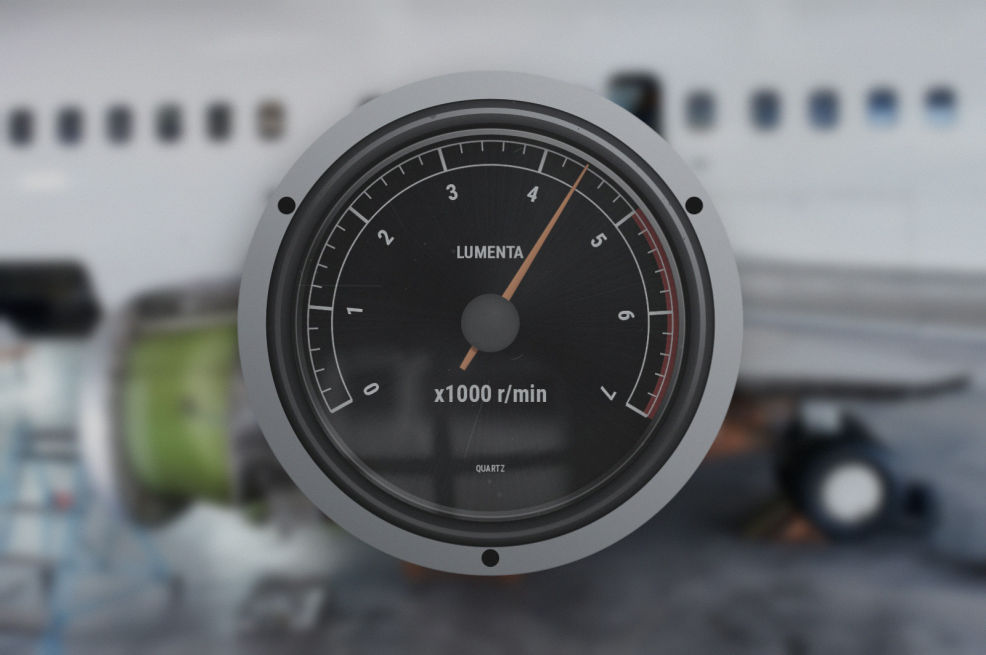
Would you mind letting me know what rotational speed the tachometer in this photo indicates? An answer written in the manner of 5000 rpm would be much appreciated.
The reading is 4400 rpm
